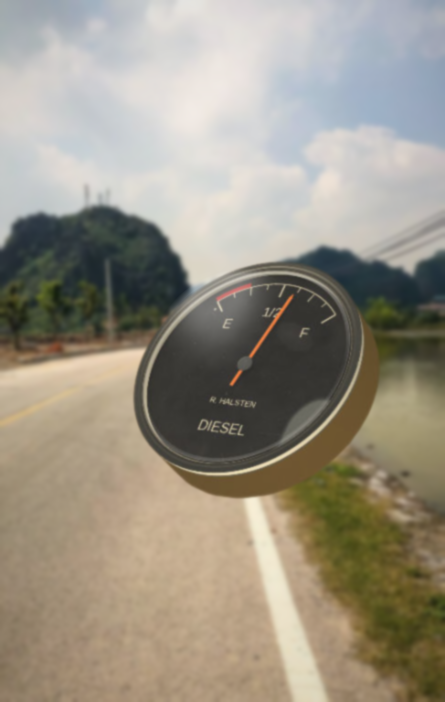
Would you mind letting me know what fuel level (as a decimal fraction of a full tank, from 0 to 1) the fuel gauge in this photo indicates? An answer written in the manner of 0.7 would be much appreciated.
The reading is 0.625
